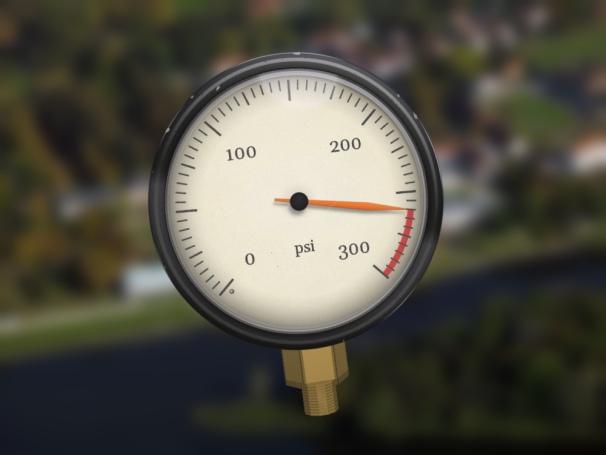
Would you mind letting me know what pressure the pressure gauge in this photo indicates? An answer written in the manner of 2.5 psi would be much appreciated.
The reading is 260 psi
